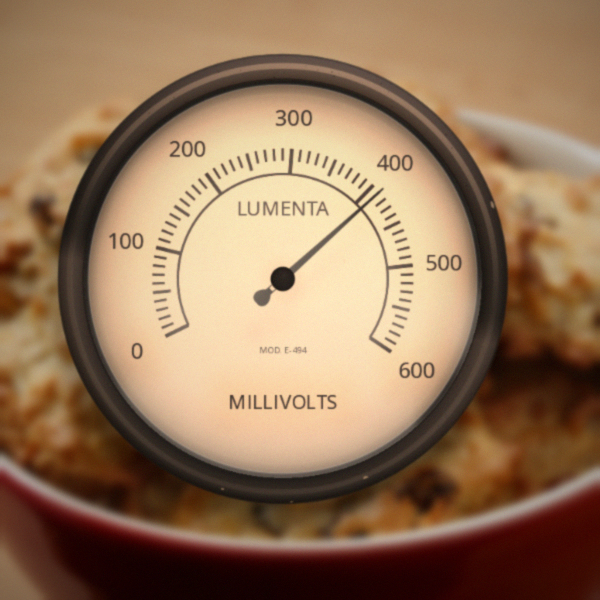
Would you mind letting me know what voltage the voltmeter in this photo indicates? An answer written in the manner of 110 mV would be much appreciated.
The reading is 410 mV
